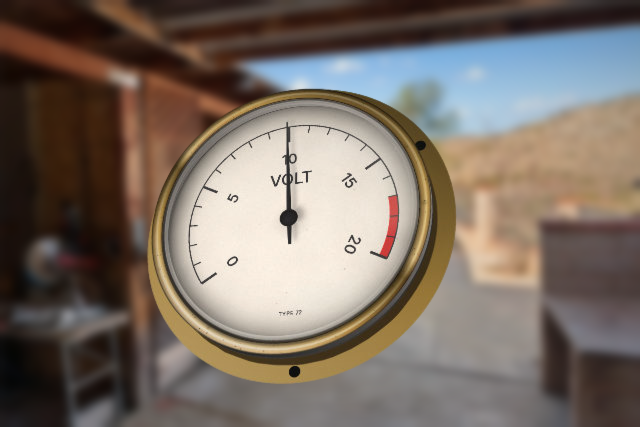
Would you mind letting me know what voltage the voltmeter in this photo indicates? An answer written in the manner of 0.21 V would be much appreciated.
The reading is 10 V
